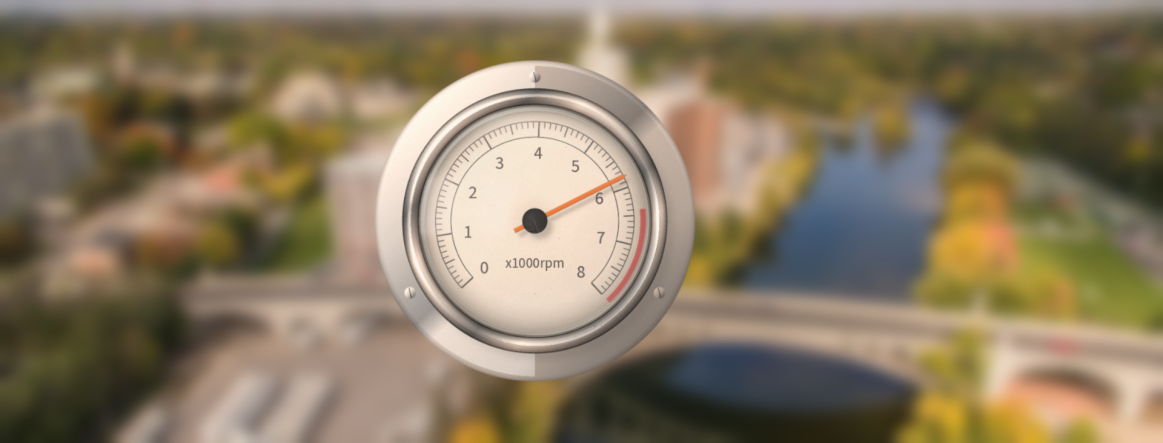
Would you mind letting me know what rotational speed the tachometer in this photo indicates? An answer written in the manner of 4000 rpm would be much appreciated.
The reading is 5800 rpm
